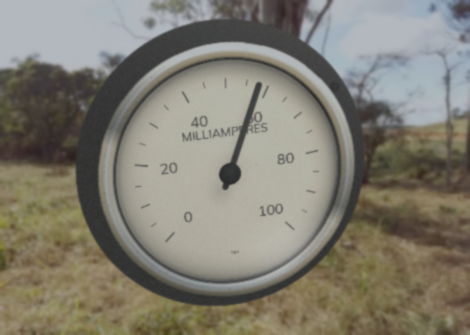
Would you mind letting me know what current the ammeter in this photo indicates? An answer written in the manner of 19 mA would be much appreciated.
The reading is 57.5 mA
